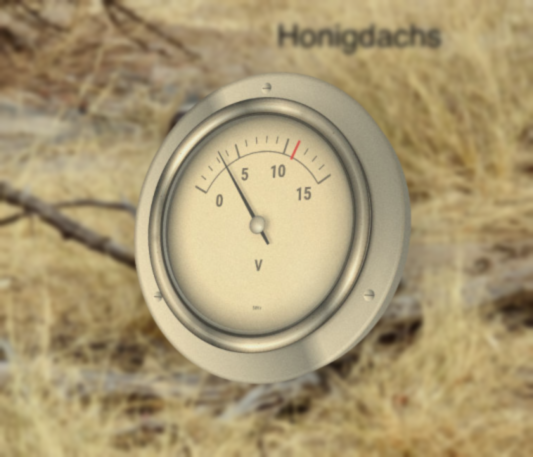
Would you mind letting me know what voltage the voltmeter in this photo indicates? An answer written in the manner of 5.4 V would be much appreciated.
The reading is 3.5 V
